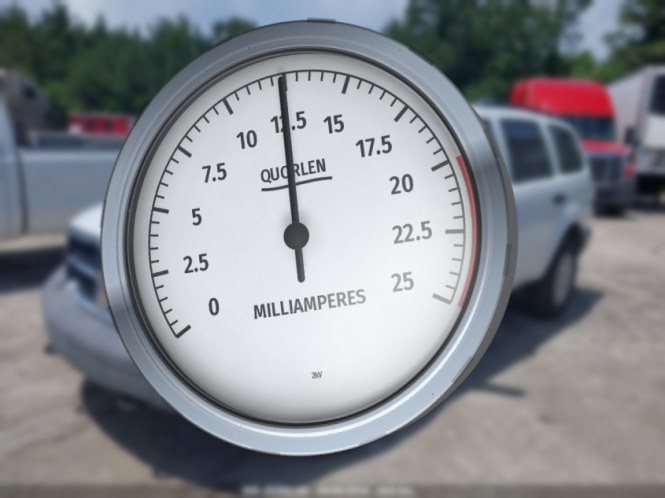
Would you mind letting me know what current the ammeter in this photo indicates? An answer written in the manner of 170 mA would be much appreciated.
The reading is 12.5 mA
